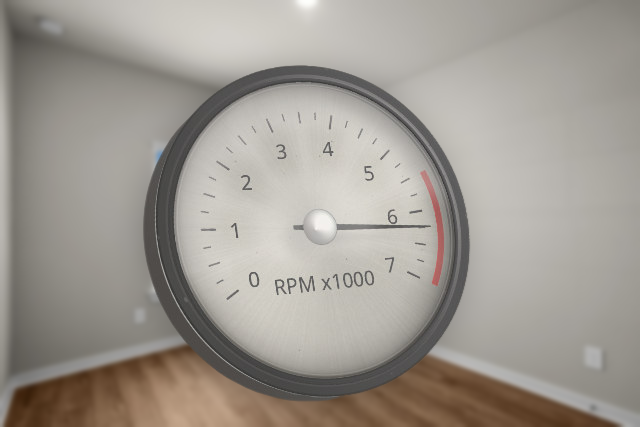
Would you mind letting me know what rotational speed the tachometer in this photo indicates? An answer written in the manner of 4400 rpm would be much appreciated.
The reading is 6250 rpm
